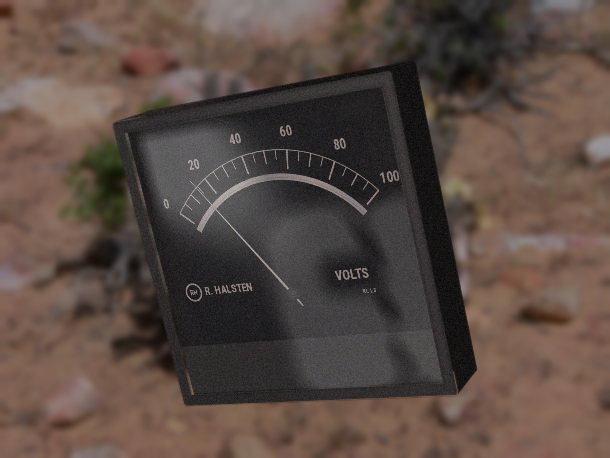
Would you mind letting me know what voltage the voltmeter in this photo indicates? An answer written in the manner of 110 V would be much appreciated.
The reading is 15 V
